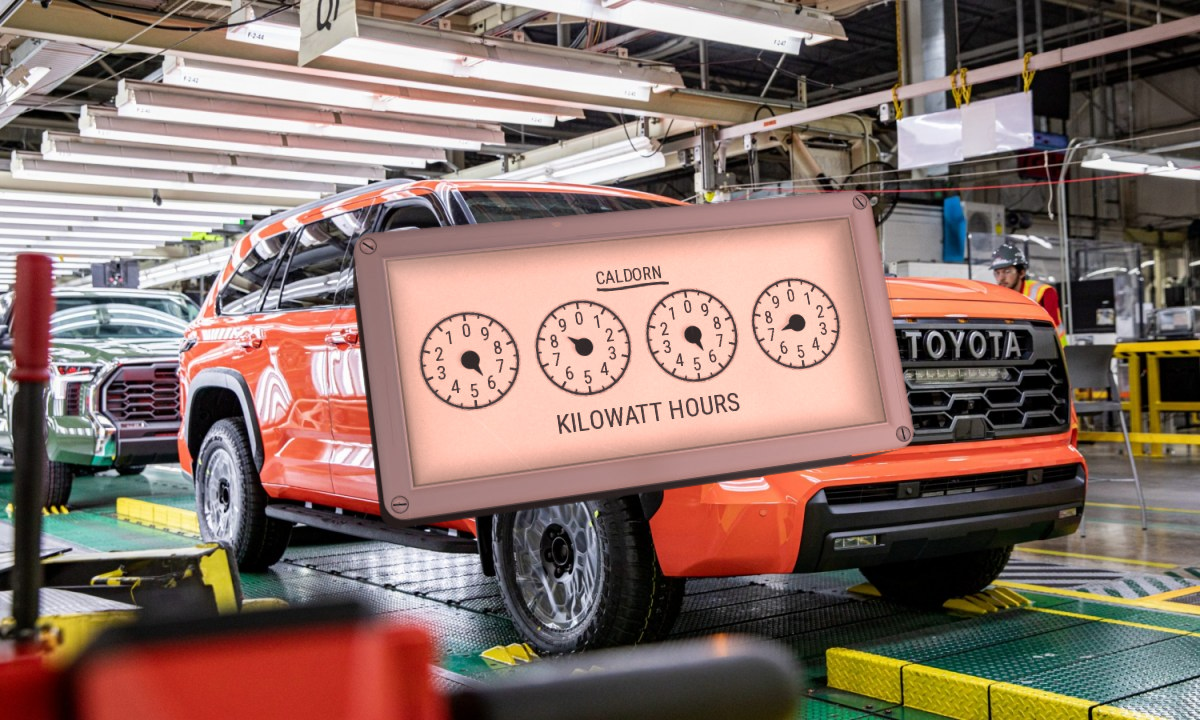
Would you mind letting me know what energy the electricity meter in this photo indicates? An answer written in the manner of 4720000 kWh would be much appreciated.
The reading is 5857 kWh
